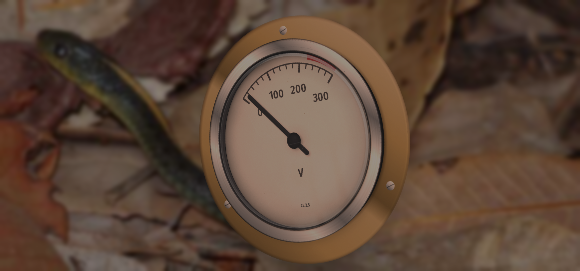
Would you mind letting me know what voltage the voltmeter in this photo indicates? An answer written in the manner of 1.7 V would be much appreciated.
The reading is 20 V
